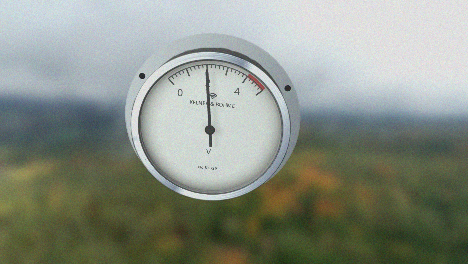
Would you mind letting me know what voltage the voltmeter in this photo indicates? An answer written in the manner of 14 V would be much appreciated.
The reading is 2 V
